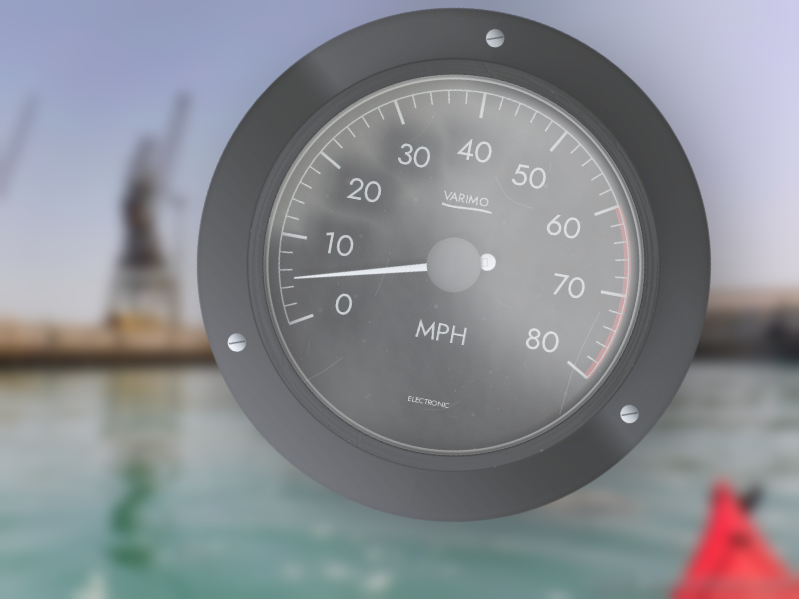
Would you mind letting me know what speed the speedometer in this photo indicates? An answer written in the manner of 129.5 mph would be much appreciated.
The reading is 5 mph
